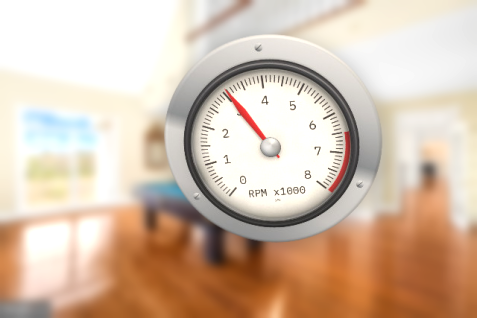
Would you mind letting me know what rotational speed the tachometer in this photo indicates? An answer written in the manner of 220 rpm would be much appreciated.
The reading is 3100 rpm
